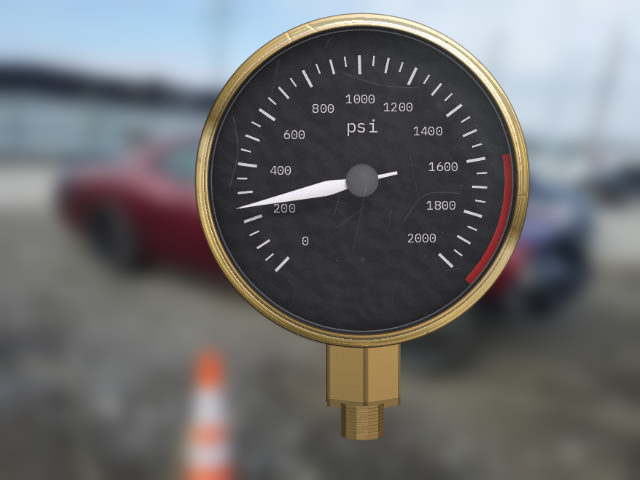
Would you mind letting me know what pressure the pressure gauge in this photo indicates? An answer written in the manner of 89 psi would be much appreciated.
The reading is 250 psi
